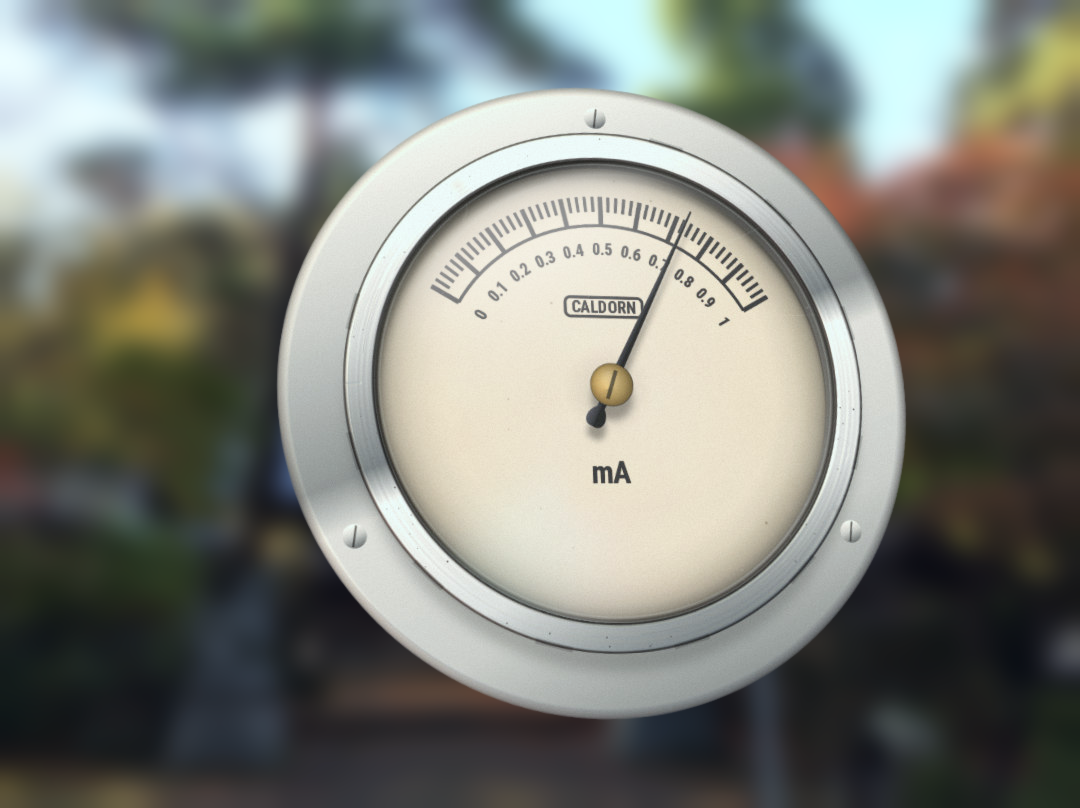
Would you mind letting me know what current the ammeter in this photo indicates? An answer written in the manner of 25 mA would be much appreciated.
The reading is 0.72 mA
